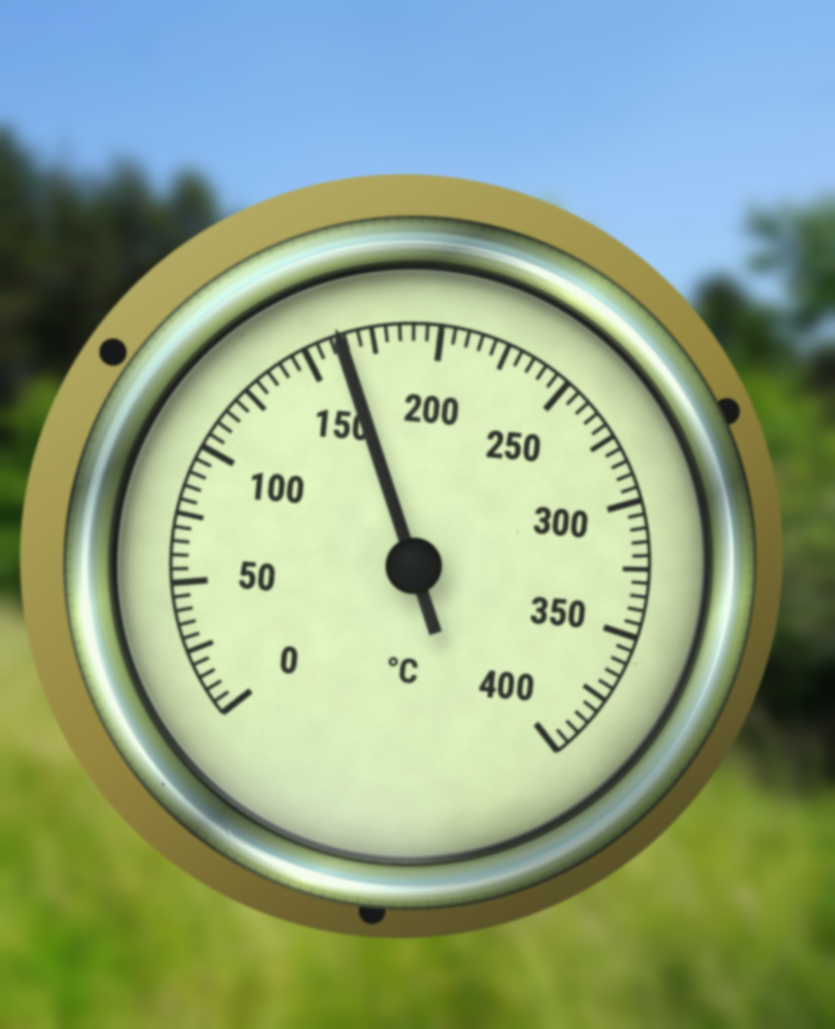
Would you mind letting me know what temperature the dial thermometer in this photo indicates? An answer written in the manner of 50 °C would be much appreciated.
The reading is 162.5 °C
